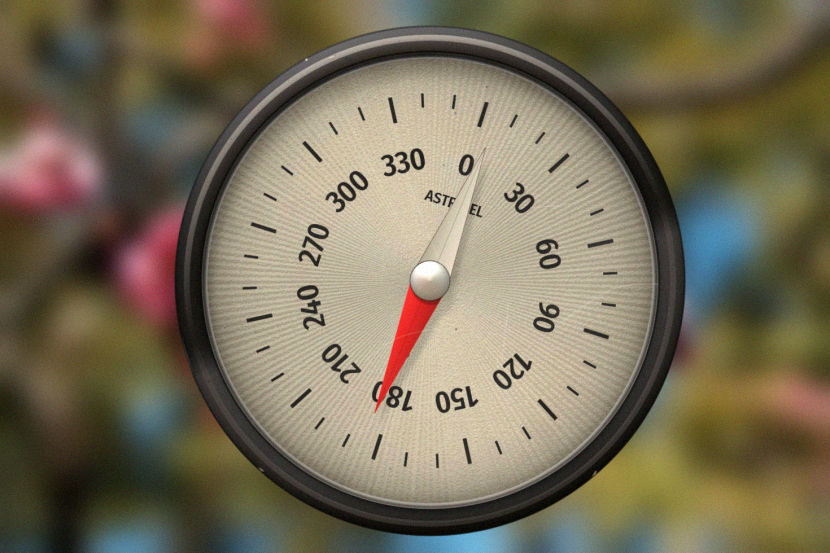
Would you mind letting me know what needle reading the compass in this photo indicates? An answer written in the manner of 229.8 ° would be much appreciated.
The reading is 185 °
